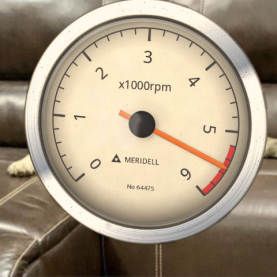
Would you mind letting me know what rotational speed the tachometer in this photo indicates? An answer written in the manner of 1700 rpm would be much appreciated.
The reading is 5500 rpm
